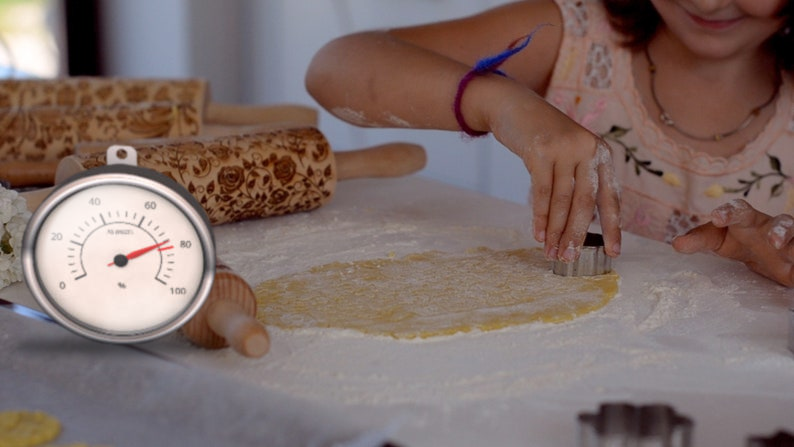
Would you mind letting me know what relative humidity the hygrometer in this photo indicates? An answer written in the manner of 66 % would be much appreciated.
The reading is 76 %
